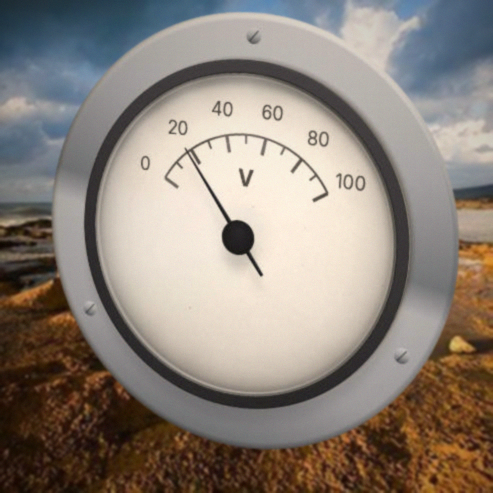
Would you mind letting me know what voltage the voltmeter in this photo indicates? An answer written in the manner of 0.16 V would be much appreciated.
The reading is 20 V
